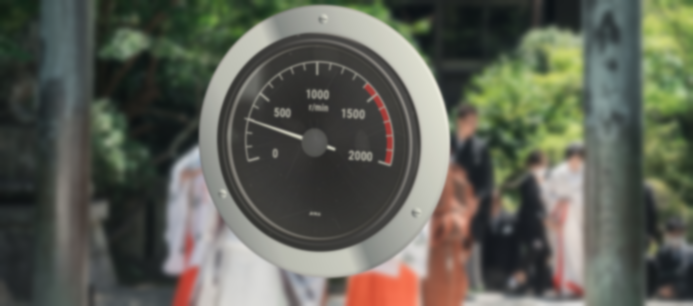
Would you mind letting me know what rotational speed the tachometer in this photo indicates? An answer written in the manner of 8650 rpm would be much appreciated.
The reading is 300 rpm
